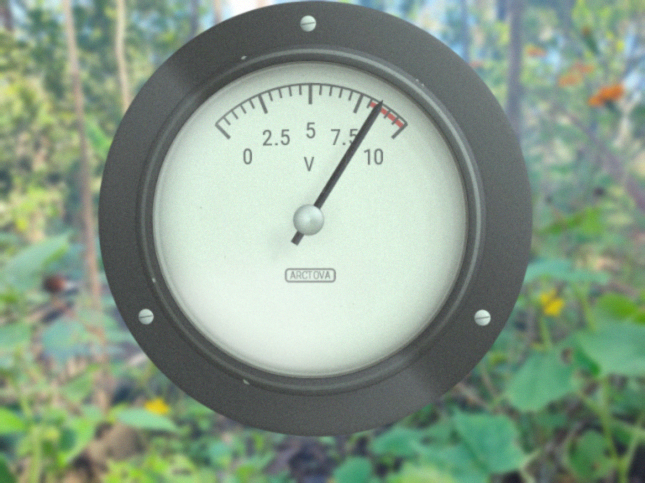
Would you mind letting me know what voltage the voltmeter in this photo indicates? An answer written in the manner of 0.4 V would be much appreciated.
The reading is 8.5 V
